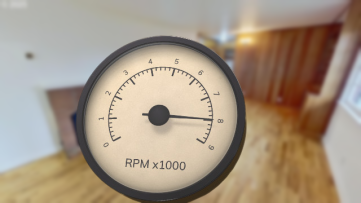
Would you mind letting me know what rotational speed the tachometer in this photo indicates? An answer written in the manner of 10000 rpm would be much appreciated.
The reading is 8000 rpm
